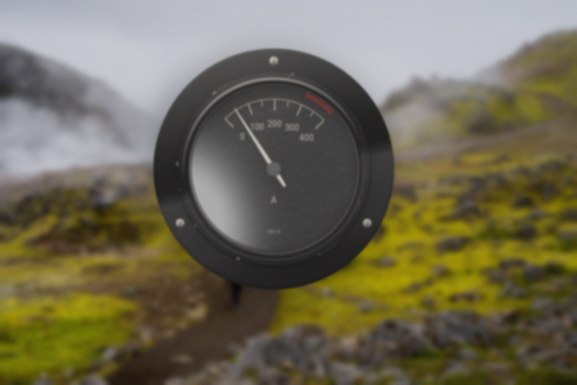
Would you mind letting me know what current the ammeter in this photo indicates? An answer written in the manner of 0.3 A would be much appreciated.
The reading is 50 A
